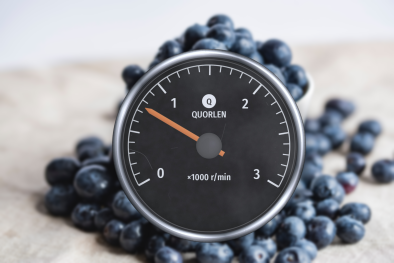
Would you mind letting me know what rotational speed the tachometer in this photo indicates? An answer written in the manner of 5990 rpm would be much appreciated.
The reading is 750 rpm
